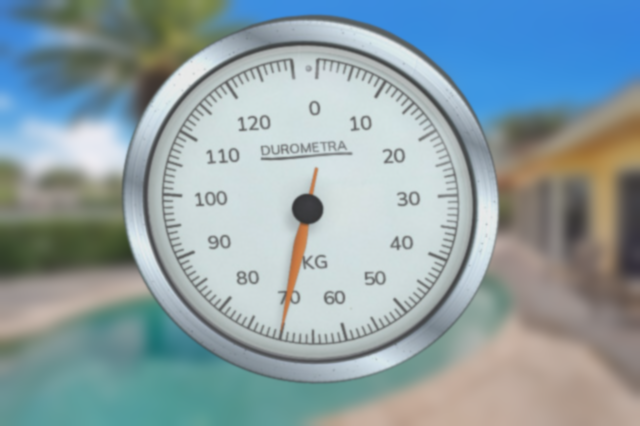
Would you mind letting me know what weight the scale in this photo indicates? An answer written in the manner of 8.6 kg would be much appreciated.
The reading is 70 kg
